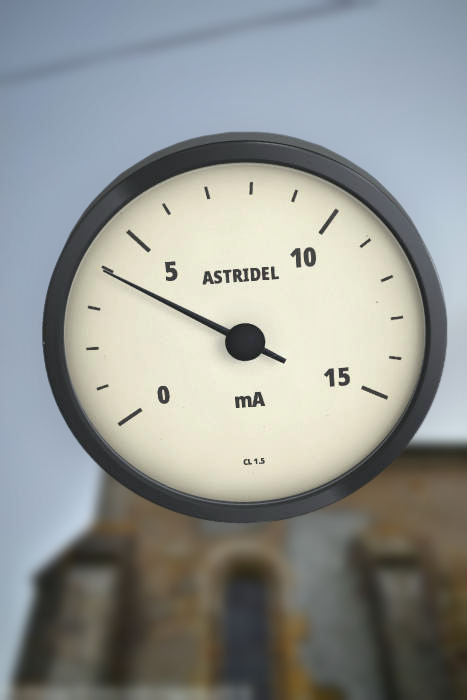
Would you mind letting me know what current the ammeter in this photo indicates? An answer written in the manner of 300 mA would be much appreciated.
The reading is 4 mA
